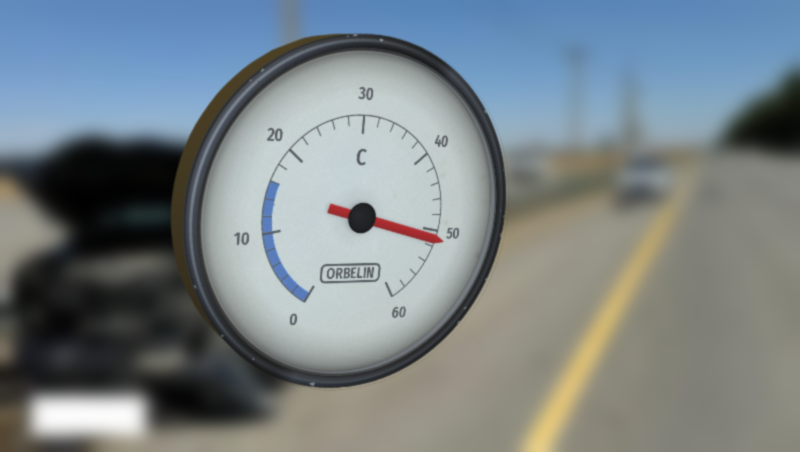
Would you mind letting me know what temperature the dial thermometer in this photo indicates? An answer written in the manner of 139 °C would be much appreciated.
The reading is 51 °C
